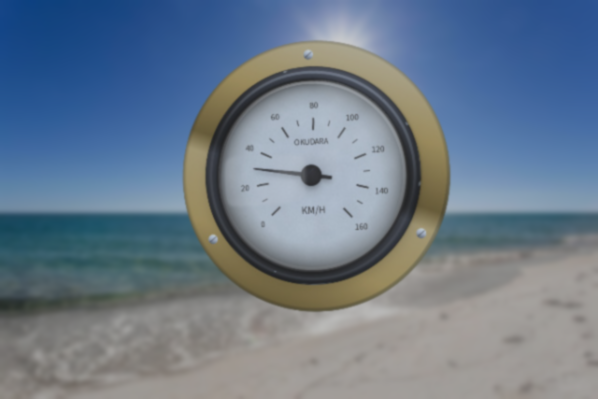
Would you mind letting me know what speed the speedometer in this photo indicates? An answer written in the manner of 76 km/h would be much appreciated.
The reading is 30 km/h
